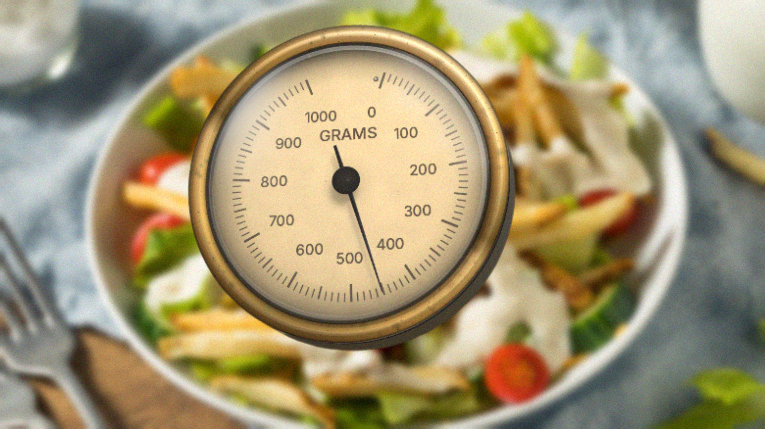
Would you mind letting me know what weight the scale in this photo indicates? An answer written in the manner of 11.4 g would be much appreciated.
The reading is 450 g
